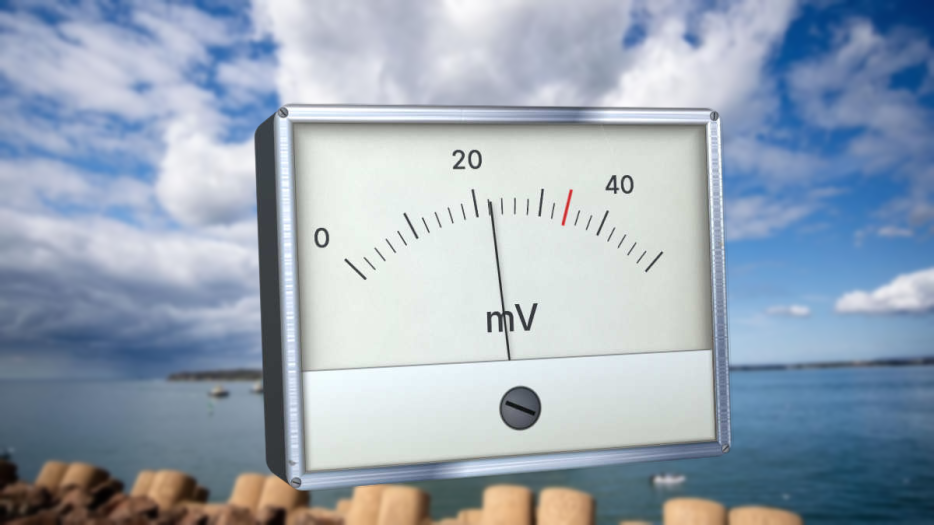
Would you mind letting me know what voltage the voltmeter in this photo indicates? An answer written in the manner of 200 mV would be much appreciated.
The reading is 22 mV
